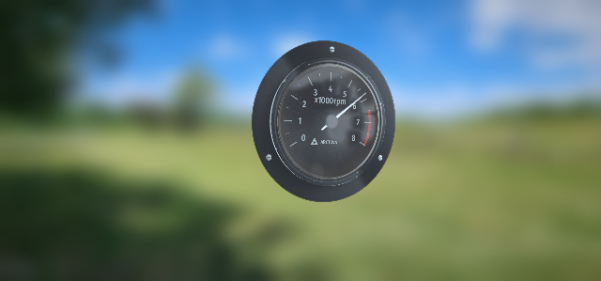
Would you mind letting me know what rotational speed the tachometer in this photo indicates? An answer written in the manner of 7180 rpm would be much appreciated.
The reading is 5750 rpm
